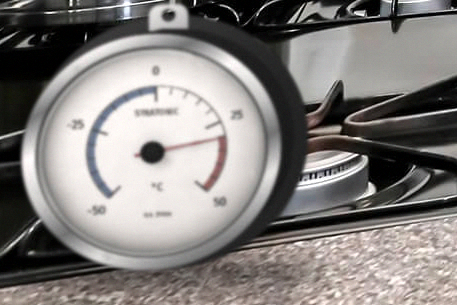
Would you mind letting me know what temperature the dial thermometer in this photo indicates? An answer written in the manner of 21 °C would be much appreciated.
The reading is 30 °C
